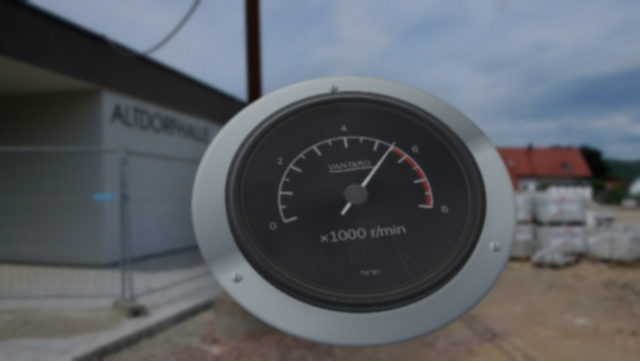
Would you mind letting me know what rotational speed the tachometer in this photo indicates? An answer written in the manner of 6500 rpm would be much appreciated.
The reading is 5500 rpm
